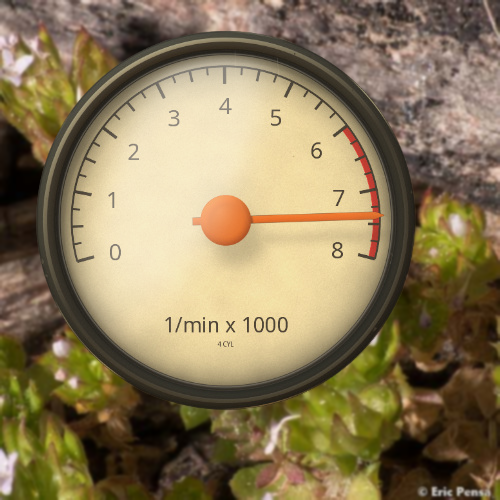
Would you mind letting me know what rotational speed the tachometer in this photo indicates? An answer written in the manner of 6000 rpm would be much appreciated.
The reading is 7375 rpm
